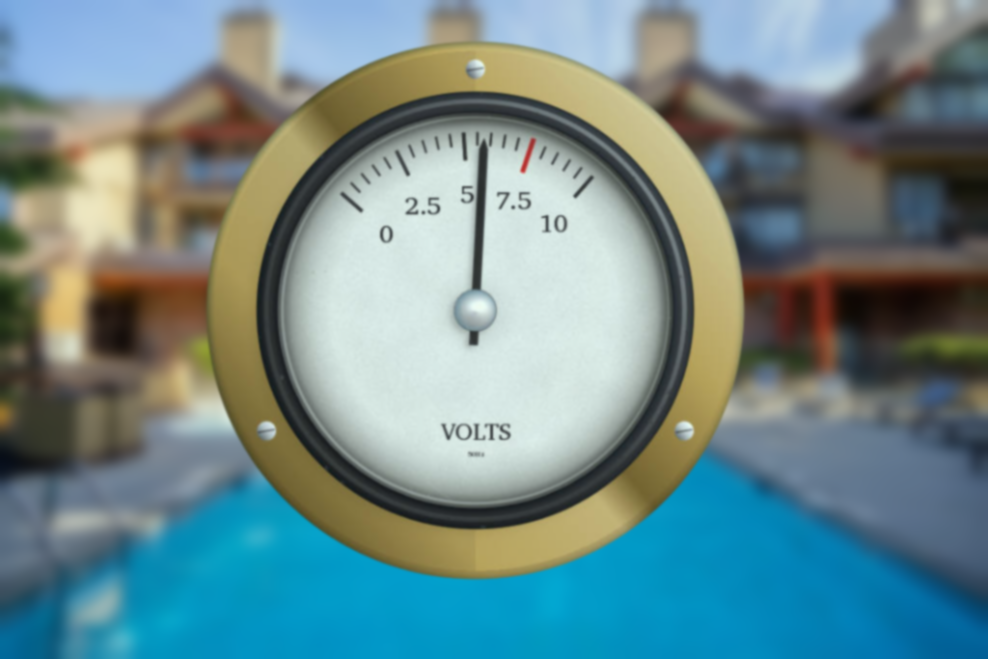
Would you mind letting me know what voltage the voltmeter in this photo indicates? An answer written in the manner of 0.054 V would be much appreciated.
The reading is 5.75 V
